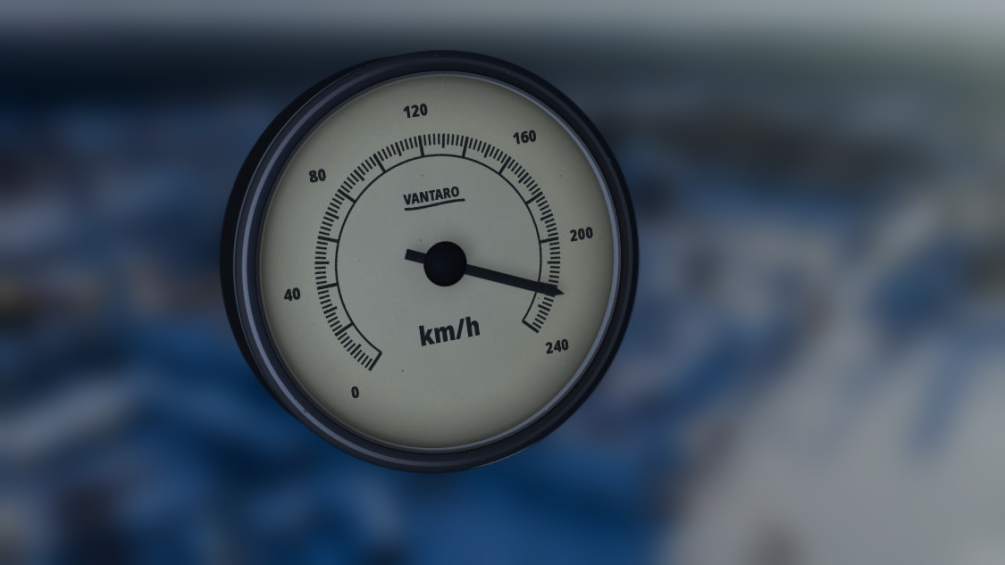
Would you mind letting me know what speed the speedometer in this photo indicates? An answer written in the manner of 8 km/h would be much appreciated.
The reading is 222 km/h
